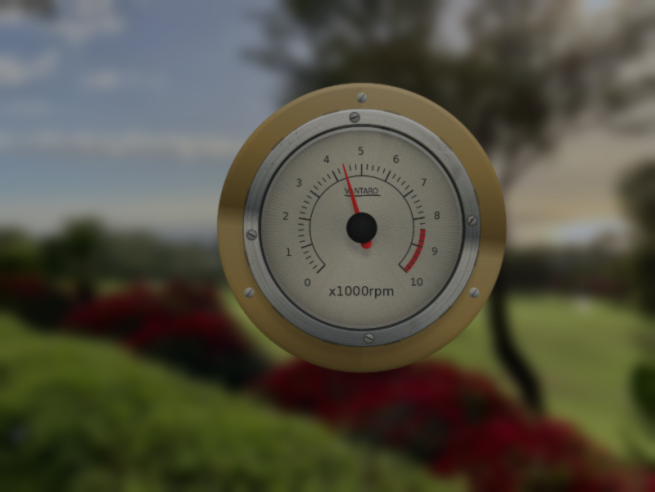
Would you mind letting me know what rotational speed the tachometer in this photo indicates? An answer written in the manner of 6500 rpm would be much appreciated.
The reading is 4400 rpm
